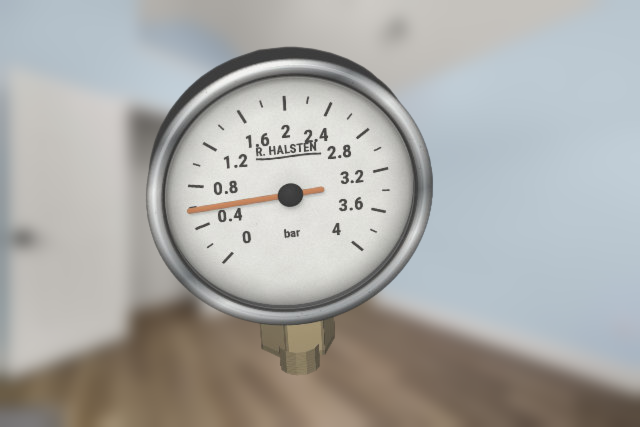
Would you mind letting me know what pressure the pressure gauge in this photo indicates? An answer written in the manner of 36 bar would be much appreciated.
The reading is 0.6 bar
